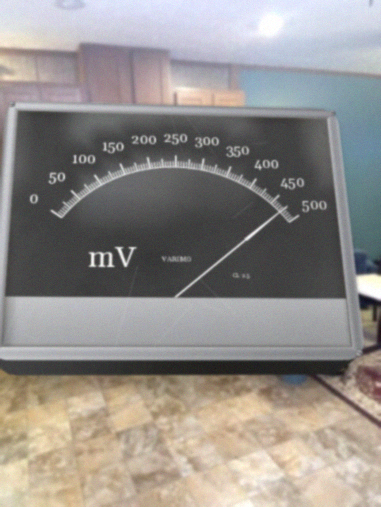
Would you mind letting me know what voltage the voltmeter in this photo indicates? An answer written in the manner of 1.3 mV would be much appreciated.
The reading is 475 mV
